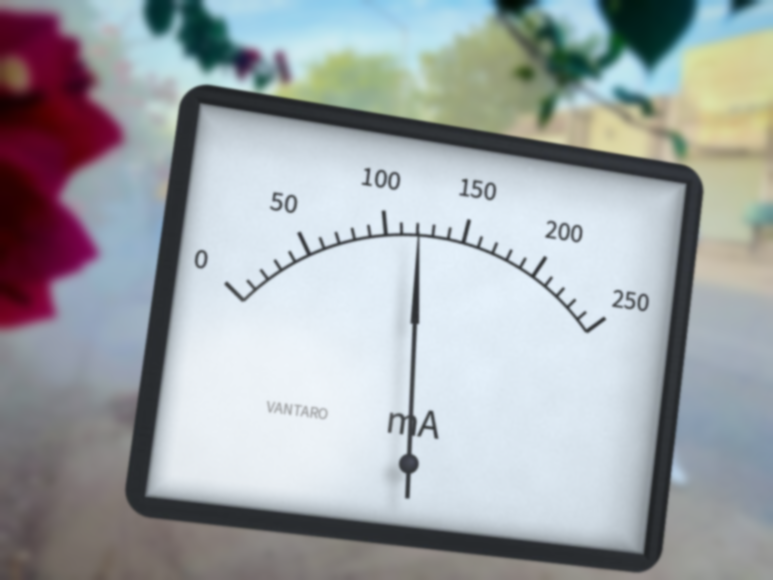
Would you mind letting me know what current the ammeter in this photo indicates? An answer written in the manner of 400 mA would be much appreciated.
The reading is 120 mA
